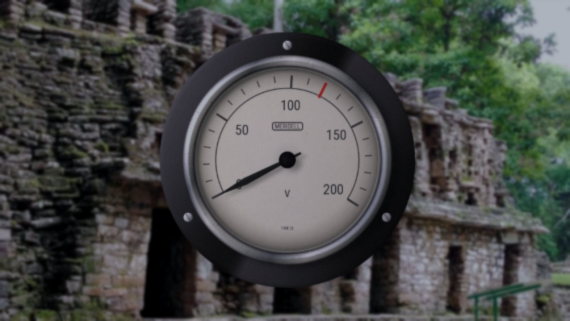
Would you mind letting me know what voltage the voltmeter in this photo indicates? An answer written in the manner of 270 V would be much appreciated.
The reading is 0 V
